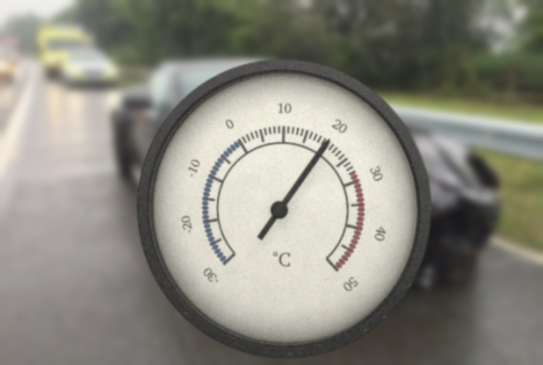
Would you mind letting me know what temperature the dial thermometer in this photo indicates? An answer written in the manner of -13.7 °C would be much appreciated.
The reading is 20 °C
